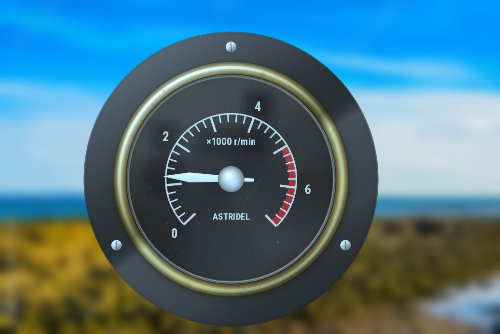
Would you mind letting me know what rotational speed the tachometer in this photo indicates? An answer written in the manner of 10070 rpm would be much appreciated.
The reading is 1200 rpm
